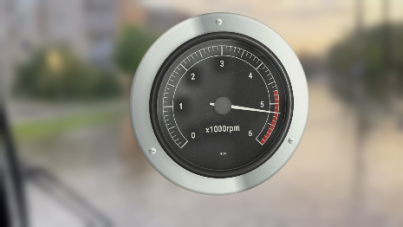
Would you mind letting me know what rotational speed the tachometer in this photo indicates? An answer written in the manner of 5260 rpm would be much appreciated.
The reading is 5200 rpm
